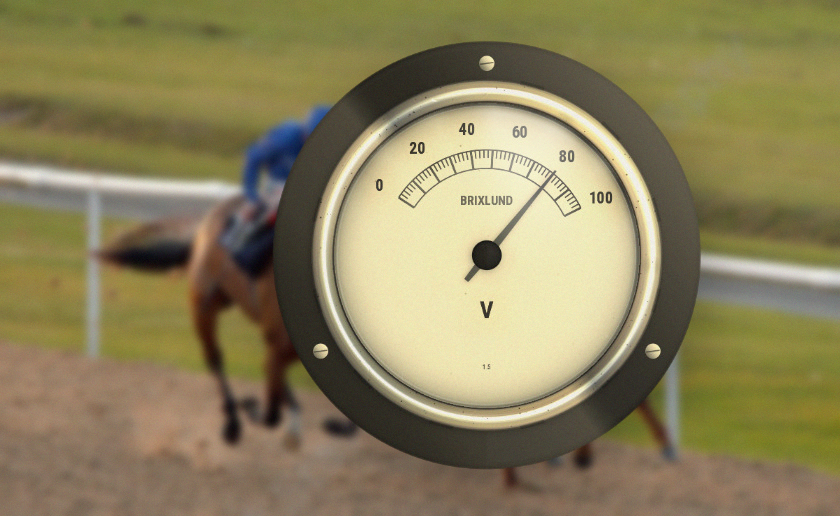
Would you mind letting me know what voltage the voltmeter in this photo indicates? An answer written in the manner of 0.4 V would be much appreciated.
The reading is 80 V
